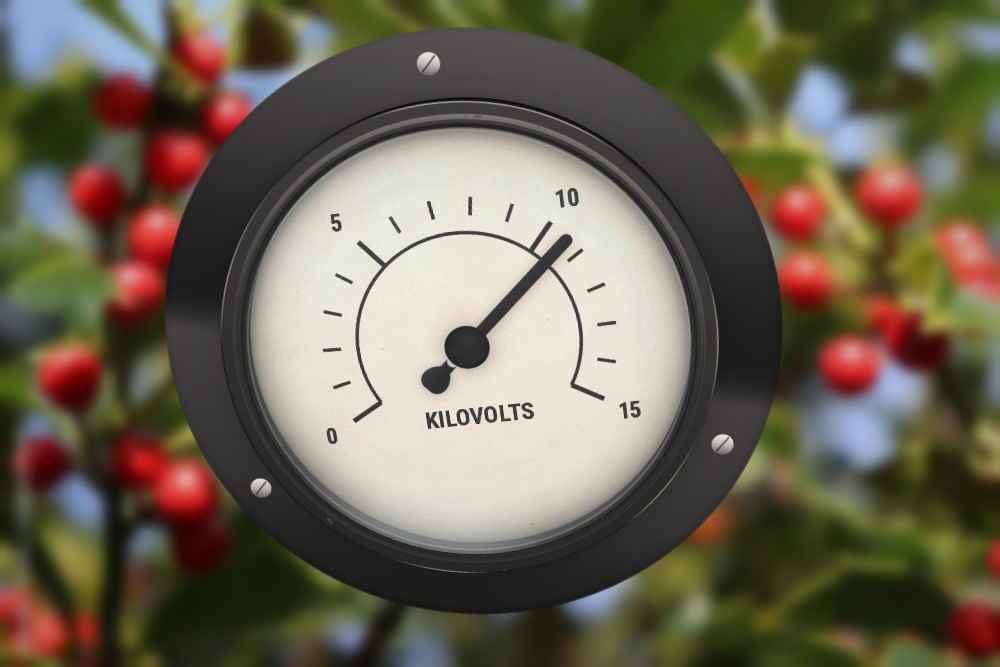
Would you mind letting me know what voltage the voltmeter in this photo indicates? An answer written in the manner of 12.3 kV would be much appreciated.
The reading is 10.5 kV
